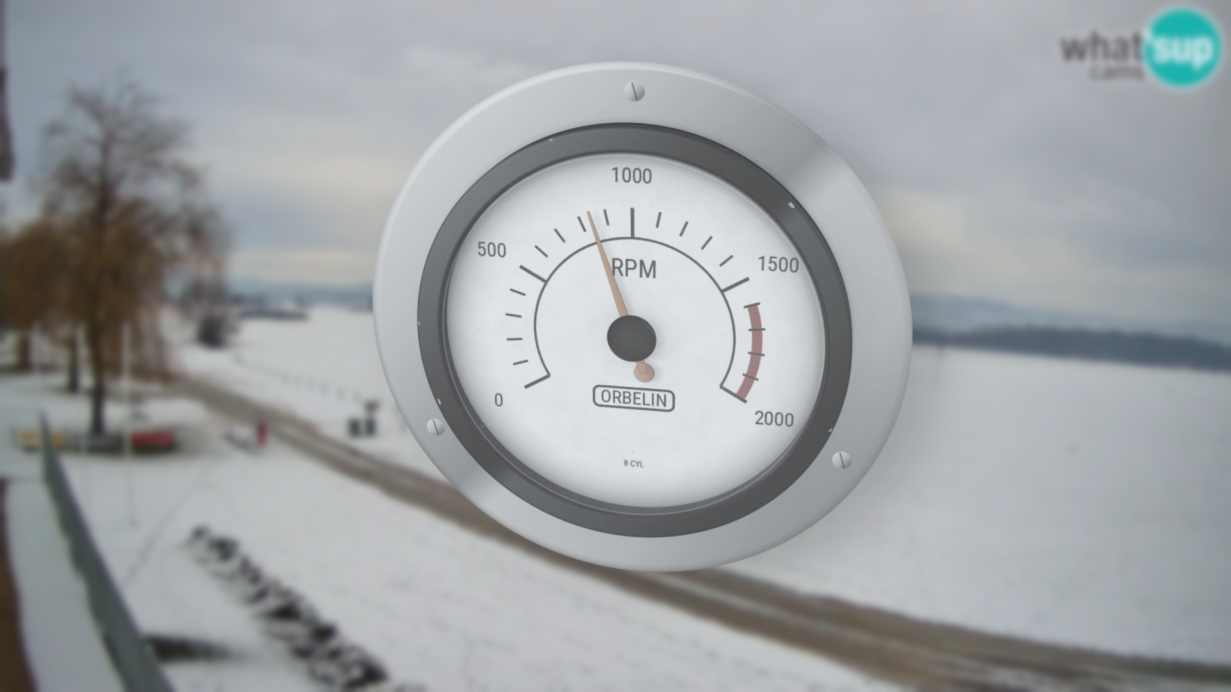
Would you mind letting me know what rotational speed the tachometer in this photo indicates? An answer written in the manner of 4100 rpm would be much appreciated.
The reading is 850 rpm
